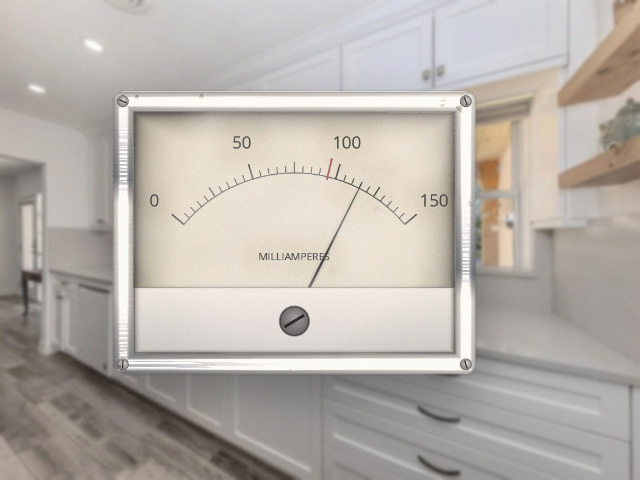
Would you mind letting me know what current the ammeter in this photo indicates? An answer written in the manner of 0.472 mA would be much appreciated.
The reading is 115 mA
